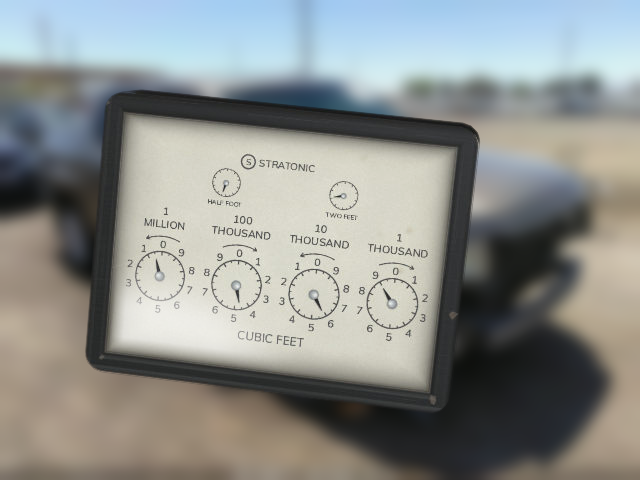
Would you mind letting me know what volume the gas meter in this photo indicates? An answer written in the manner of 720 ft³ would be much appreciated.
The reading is 45900 ft³
